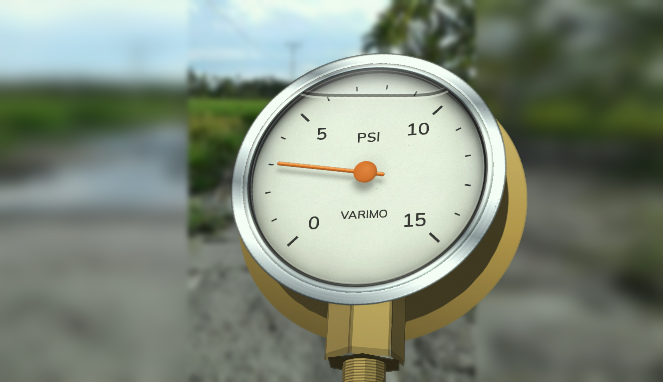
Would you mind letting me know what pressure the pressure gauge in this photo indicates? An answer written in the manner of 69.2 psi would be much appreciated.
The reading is 3 psi
